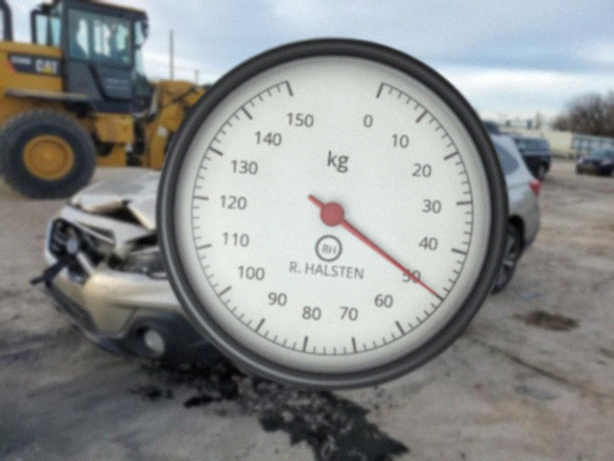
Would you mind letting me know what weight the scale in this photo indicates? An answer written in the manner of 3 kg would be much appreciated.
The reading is 50 kg
